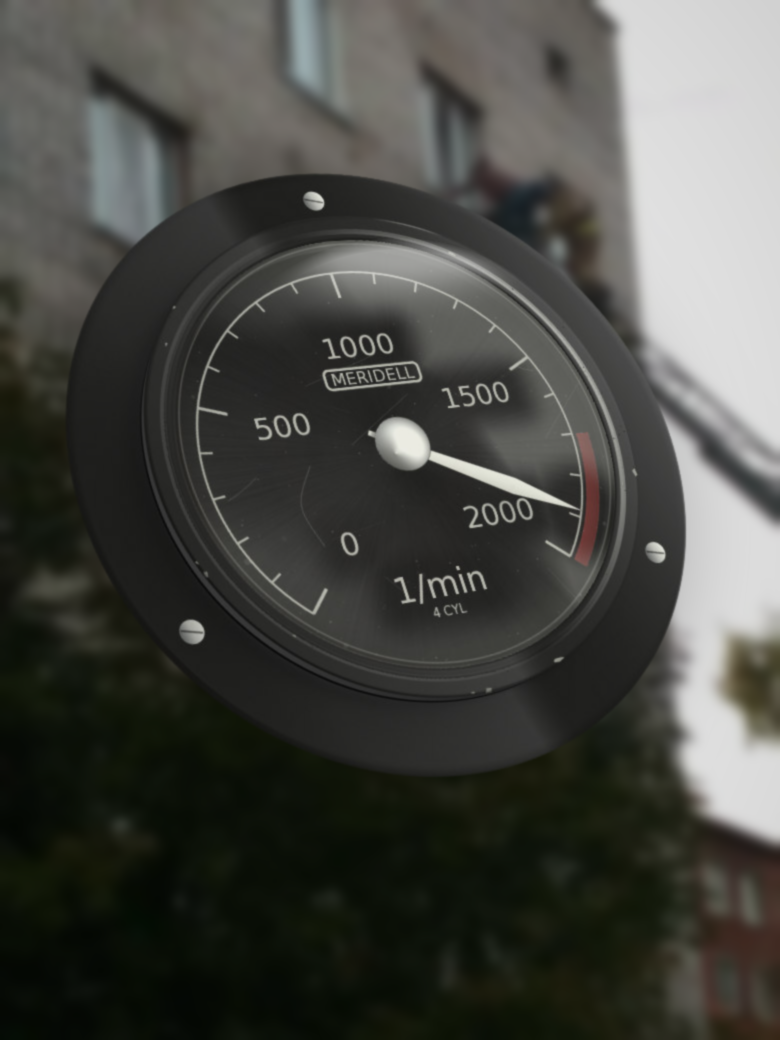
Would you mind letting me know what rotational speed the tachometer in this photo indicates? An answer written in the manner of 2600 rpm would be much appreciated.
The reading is 1900 rpm
